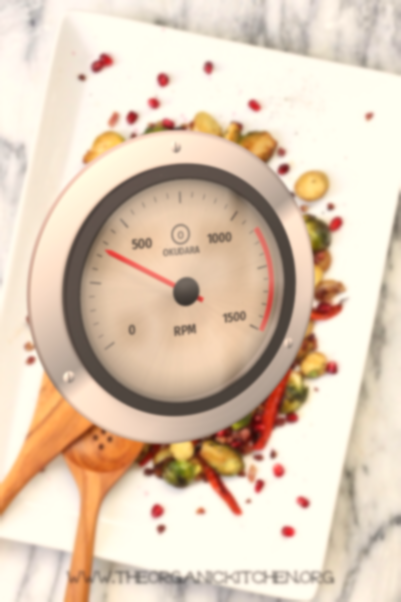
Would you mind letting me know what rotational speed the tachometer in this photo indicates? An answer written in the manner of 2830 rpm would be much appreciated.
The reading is 375 rpm
